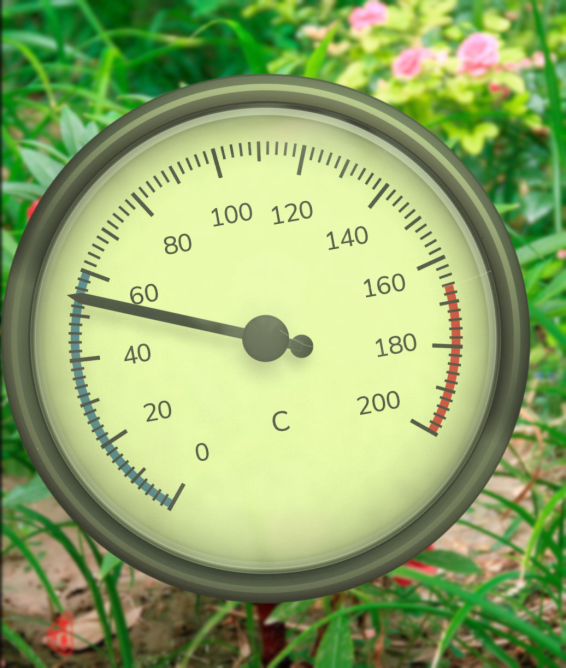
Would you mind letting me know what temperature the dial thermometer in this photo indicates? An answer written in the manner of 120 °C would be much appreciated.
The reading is 54 °C
